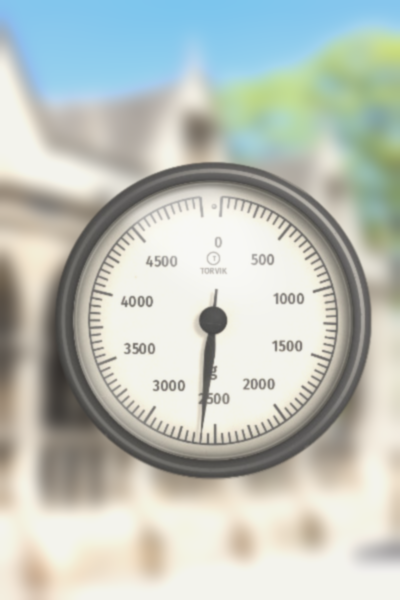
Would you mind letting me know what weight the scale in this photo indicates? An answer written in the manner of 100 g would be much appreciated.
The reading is 2600 g
